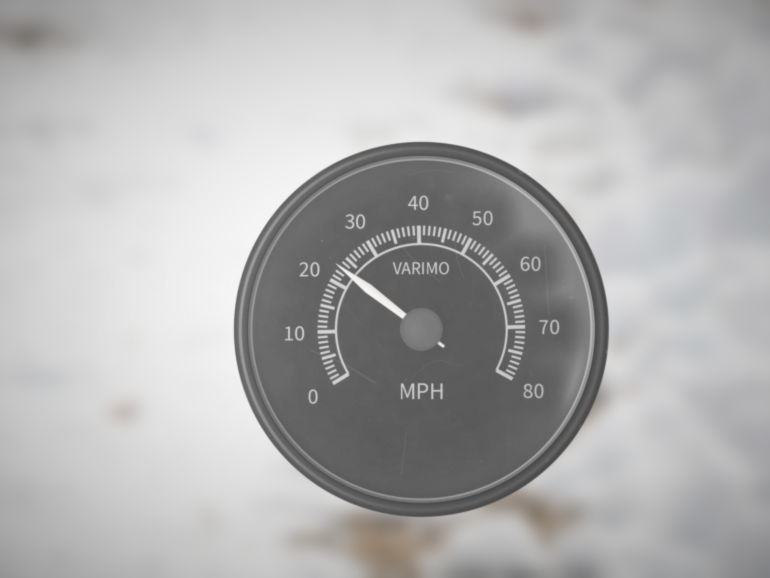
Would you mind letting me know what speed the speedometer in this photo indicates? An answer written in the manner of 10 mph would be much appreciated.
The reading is 23 mph
